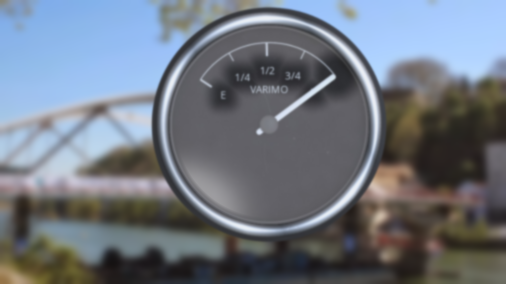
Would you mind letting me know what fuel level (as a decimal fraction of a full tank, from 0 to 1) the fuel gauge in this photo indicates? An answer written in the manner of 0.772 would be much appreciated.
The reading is 1
